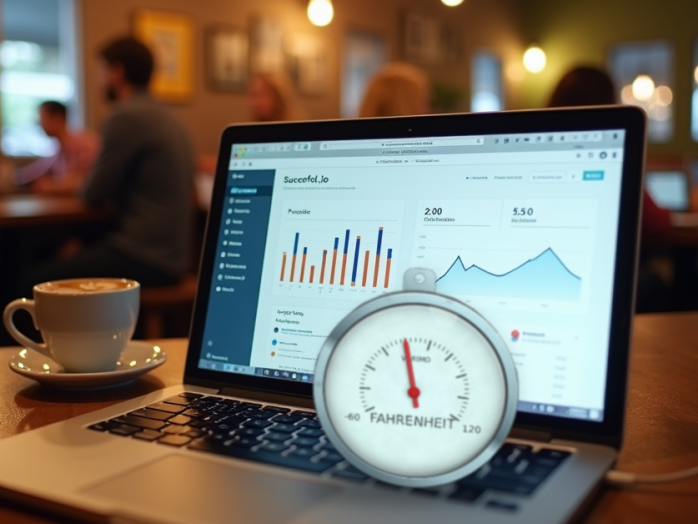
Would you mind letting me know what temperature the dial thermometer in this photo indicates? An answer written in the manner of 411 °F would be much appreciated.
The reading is 20 °F
